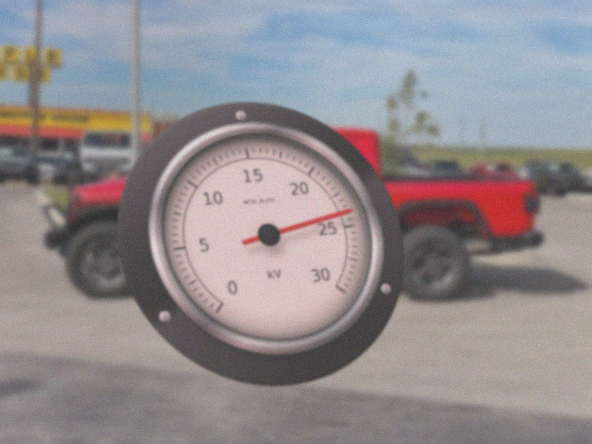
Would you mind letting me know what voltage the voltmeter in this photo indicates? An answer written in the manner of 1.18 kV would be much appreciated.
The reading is 24 kV
